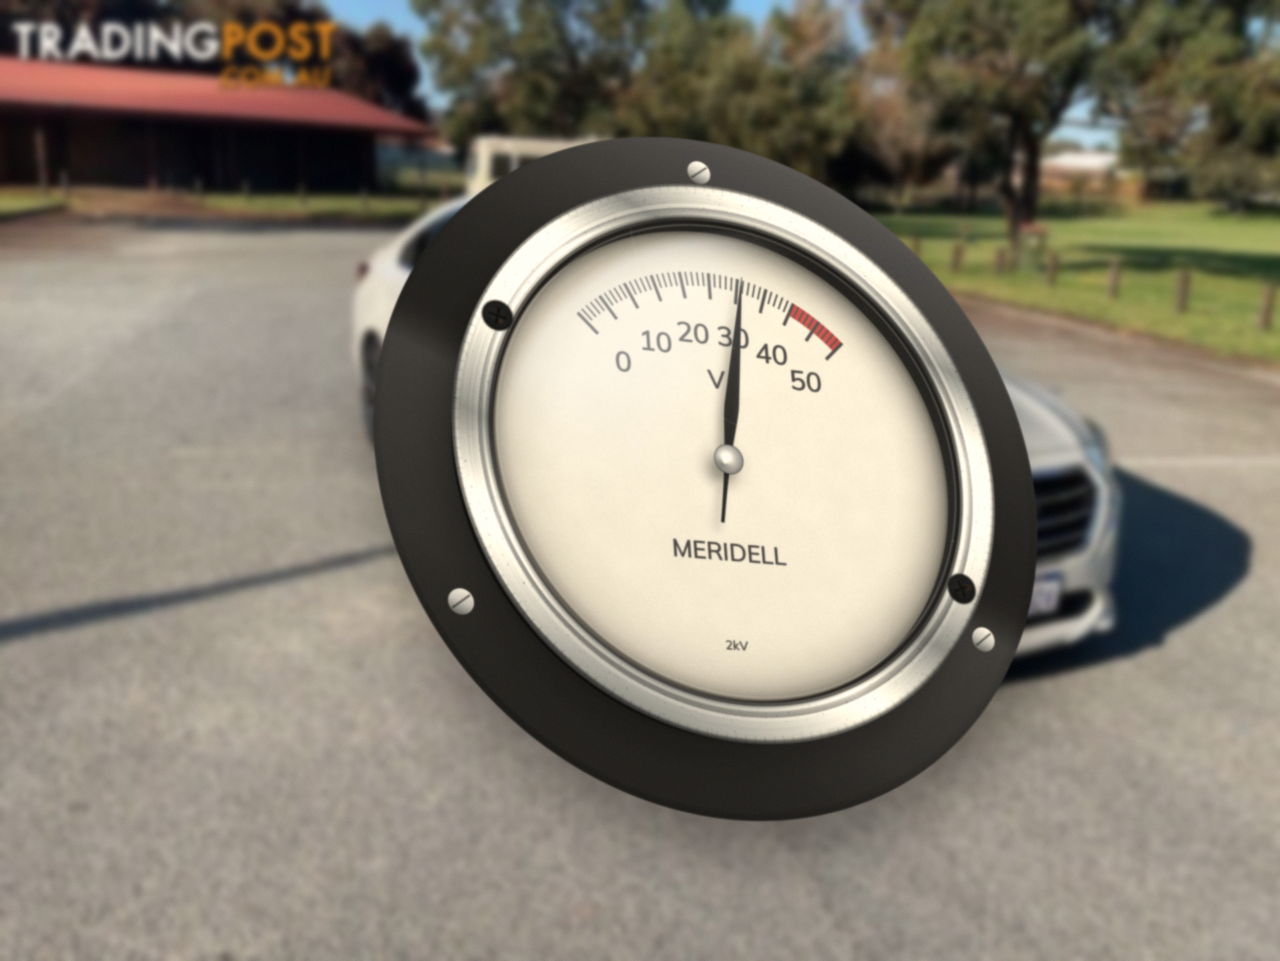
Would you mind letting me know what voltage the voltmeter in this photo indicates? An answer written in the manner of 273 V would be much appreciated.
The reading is 30 V
